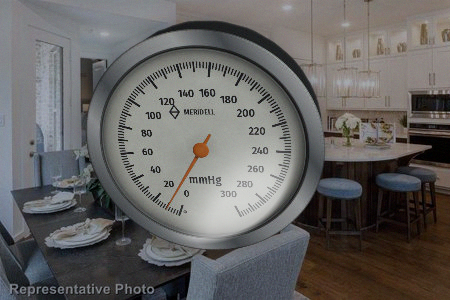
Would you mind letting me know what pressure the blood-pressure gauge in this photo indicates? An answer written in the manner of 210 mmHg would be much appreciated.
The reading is 10 mmHg
